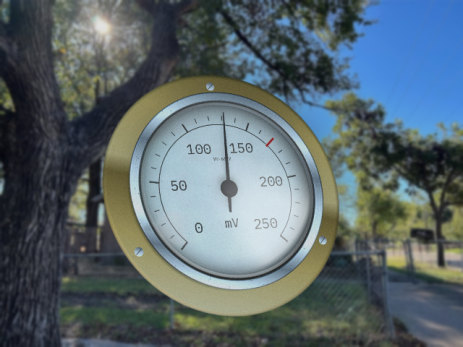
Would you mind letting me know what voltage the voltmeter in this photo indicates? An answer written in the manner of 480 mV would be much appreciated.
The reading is 130 mV
